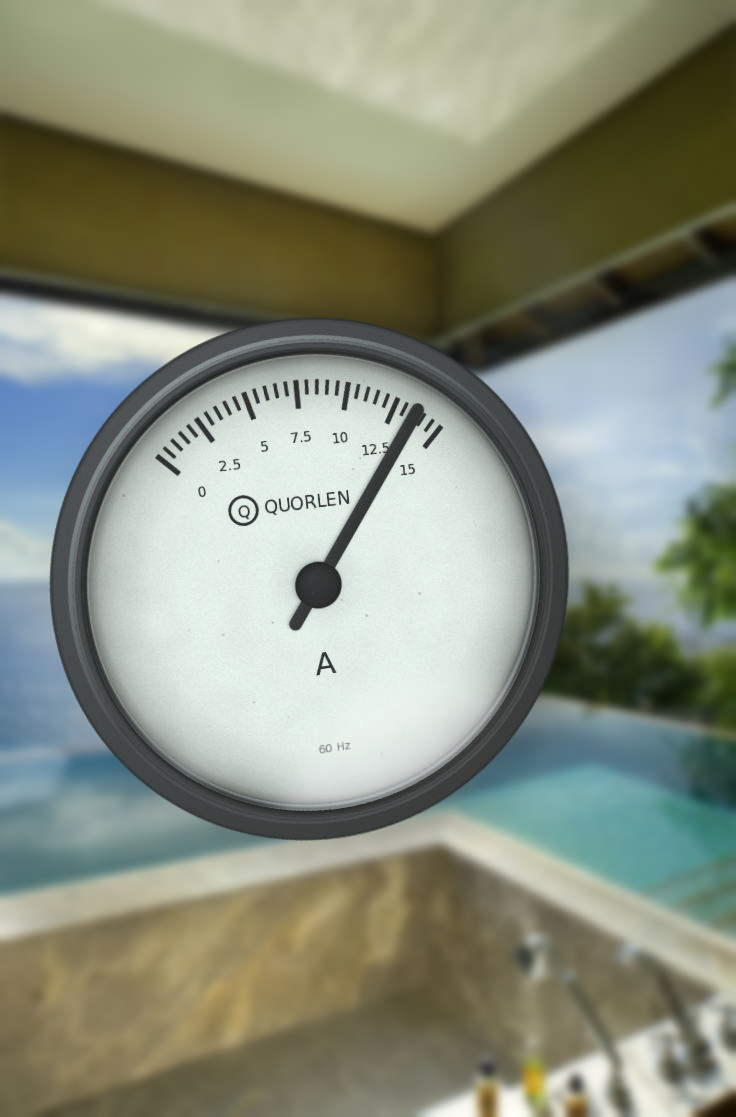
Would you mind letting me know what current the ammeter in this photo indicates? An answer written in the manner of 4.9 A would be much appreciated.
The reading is 13.5 A
